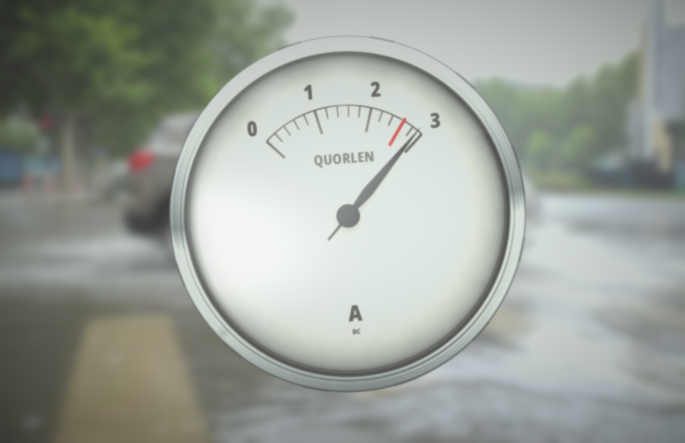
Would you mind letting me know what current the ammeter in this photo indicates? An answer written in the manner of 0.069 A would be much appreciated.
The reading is 2.9 A
